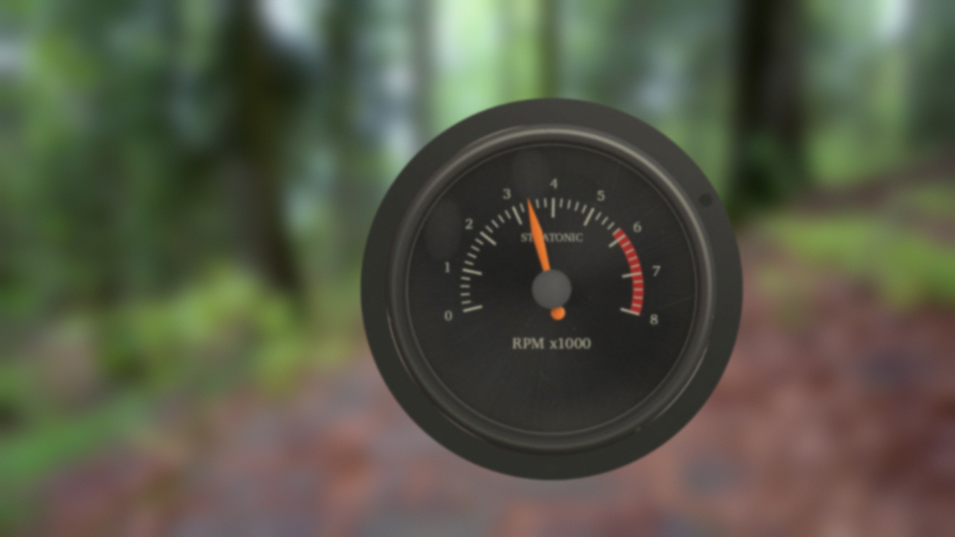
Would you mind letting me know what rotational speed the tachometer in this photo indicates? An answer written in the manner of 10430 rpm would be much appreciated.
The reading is 3400 rpm
